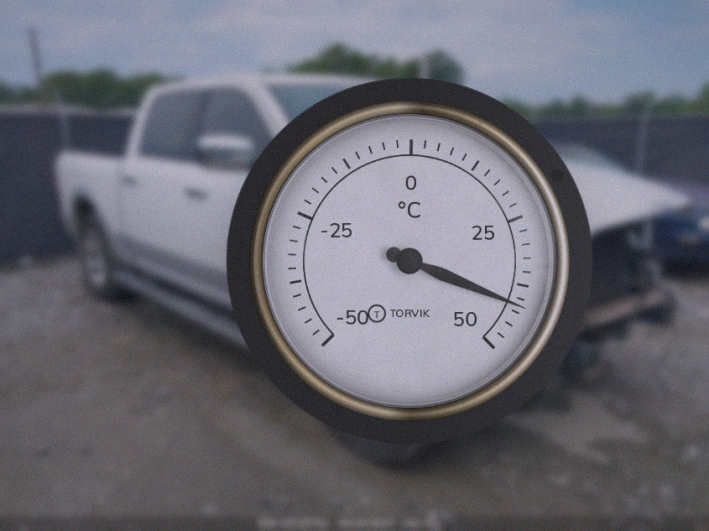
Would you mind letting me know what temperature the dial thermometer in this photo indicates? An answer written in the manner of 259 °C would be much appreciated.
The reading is 41.25 °C
